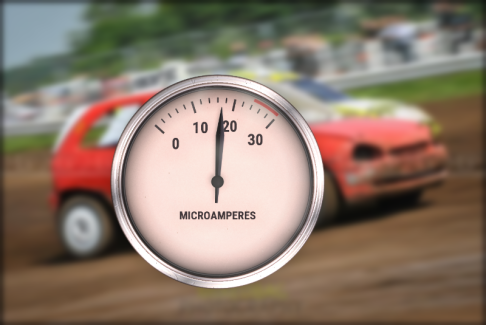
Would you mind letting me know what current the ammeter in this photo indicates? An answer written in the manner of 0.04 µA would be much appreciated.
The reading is 17 µA
